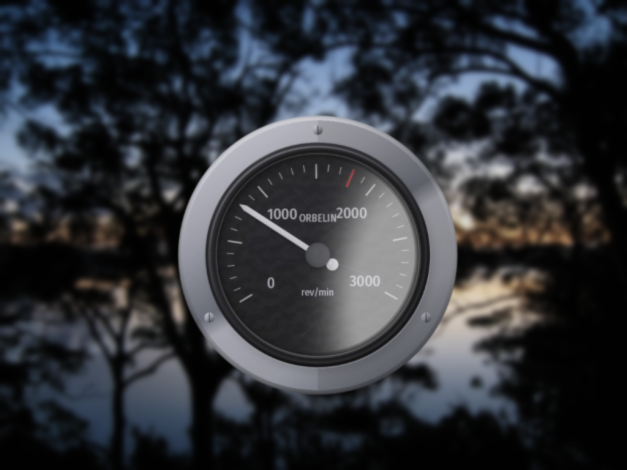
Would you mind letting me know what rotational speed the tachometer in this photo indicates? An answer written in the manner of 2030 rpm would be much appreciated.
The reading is 800 rpm
